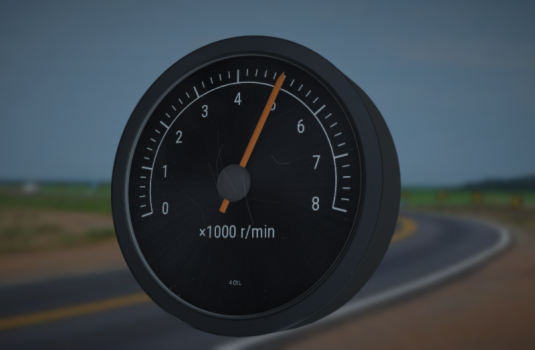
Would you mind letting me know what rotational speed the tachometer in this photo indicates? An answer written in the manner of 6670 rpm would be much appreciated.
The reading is 5000 rpm
